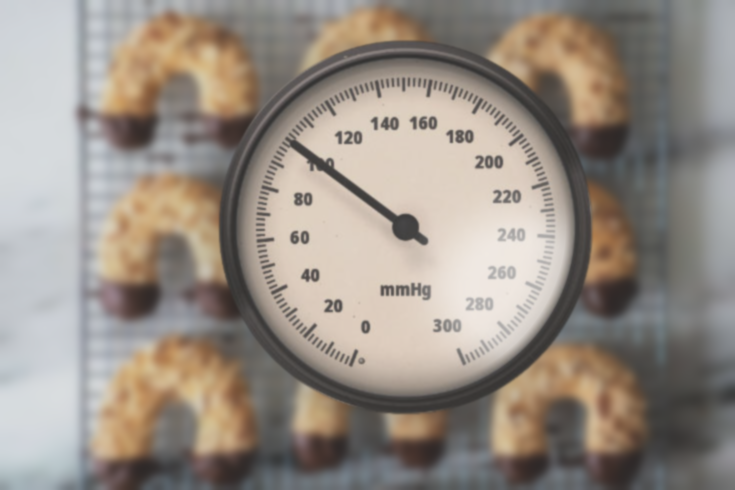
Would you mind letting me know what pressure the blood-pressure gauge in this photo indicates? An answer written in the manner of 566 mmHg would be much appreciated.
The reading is 100 mmHg
